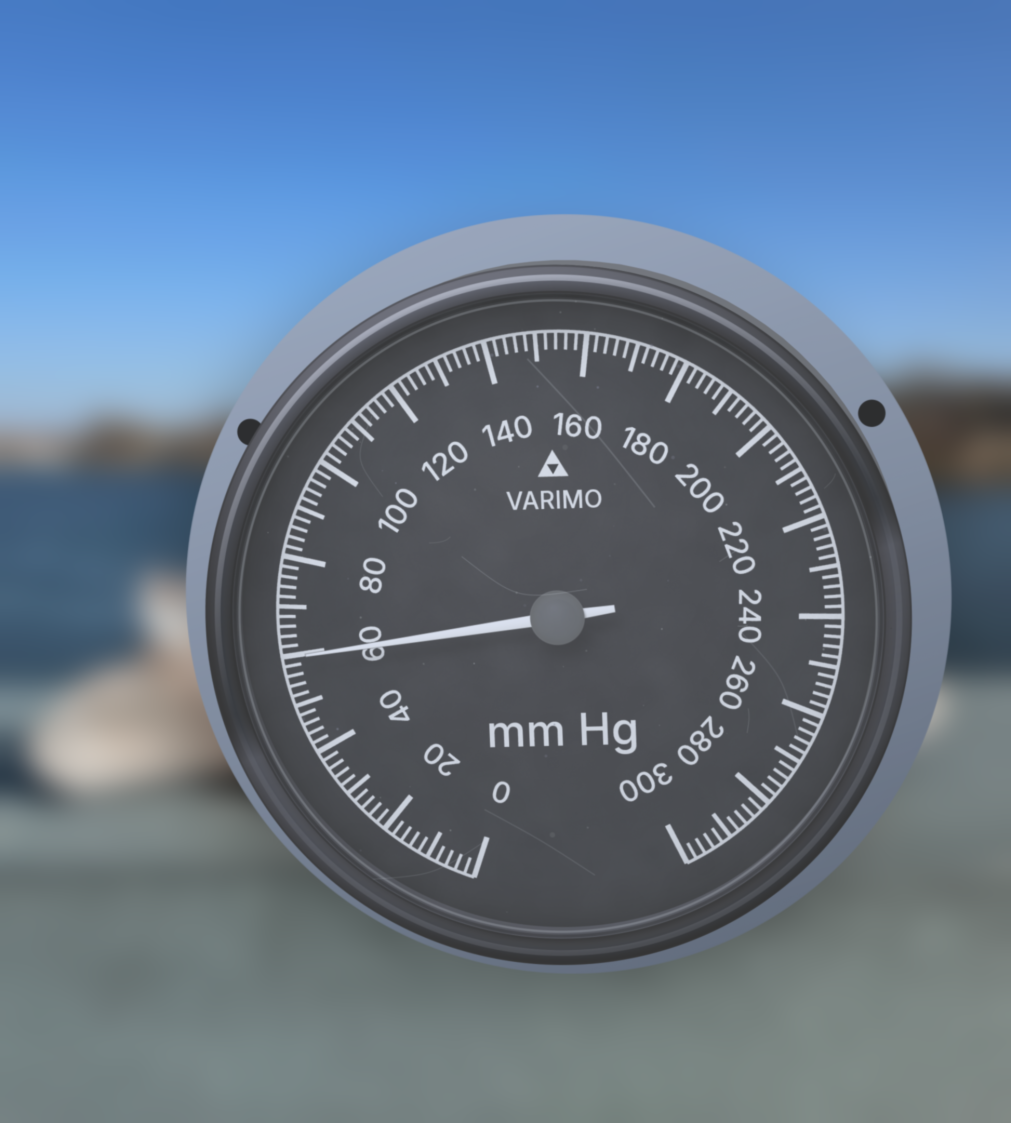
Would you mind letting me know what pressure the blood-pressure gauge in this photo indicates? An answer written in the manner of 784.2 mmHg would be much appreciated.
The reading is 60 mmHg
